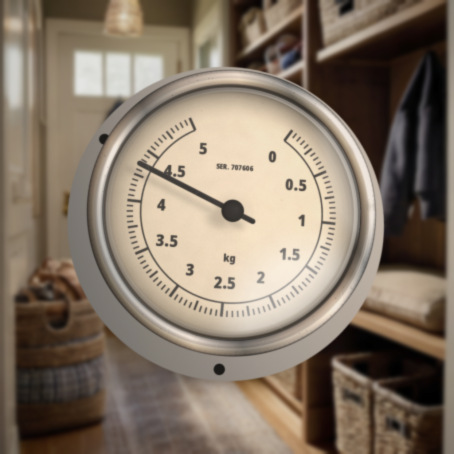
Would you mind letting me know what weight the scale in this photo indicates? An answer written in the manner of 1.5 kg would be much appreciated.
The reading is 4.35 kg
